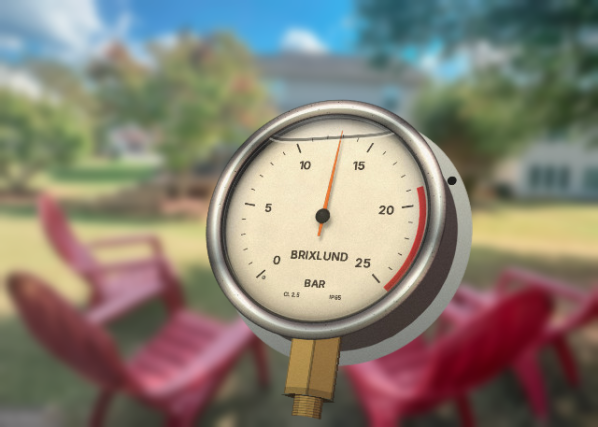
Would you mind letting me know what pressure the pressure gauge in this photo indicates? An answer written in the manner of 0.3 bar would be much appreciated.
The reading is 13 bar
